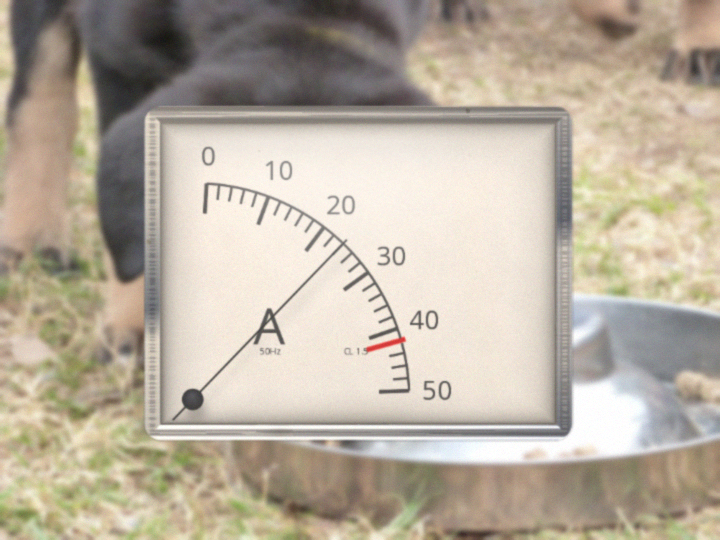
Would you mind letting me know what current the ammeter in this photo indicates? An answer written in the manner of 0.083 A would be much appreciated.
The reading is 24 A
